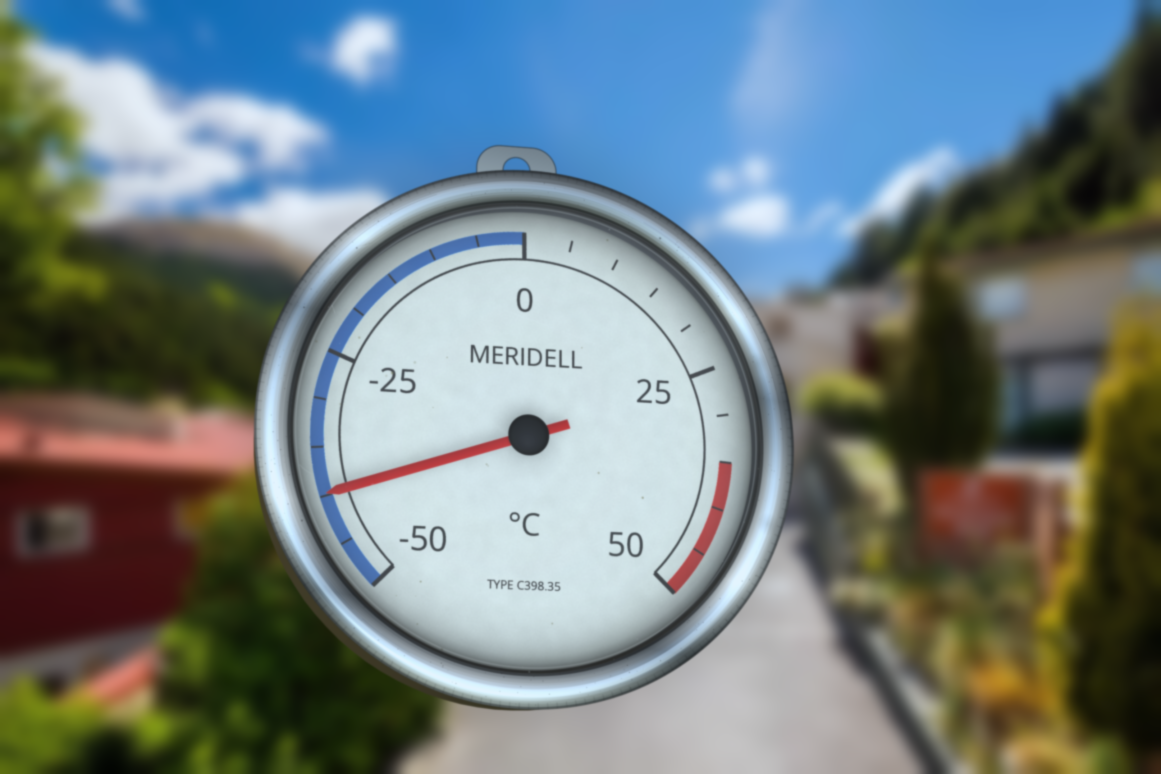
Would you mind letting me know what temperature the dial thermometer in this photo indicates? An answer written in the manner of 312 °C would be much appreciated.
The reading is -40 °C
